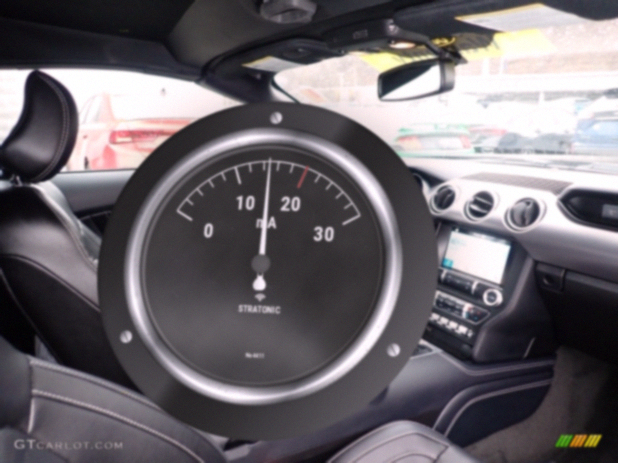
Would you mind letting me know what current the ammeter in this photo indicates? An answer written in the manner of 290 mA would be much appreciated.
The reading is 15 mA
